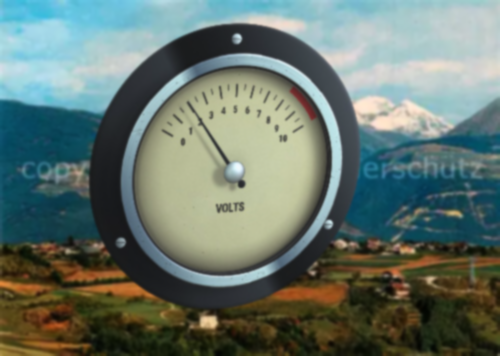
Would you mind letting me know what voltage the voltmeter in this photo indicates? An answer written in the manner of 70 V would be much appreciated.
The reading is 2 V
